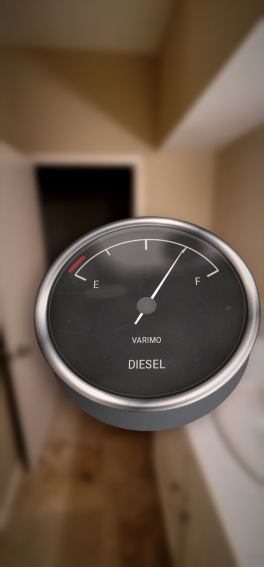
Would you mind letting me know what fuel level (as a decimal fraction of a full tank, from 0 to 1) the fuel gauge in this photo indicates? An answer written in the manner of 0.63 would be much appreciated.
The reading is 0.75
